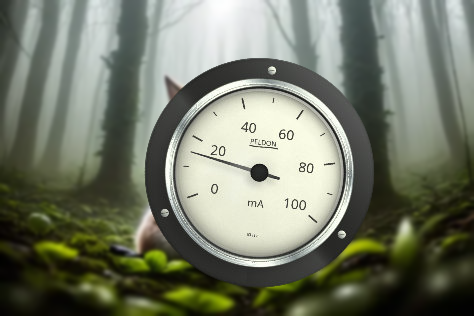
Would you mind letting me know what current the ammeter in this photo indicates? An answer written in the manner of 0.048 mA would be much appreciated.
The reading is 15 mA
